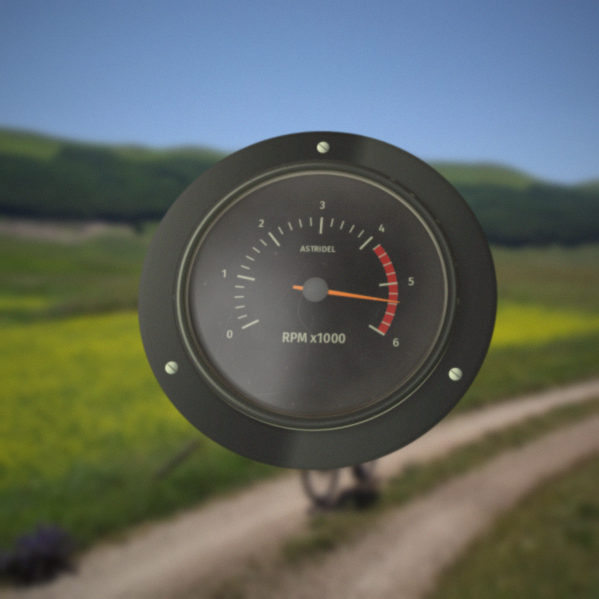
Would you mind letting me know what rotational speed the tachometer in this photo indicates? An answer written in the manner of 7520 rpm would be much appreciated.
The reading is 5400 rpm
